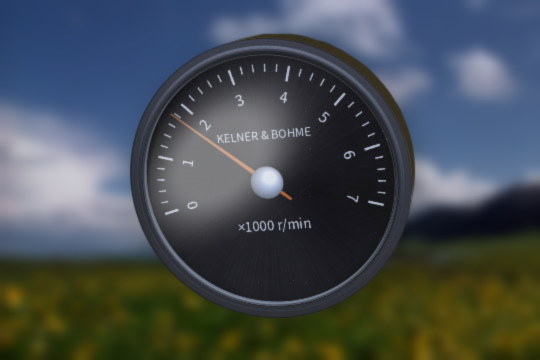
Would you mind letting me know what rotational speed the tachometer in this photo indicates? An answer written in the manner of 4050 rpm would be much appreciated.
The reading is 1800 rpm
